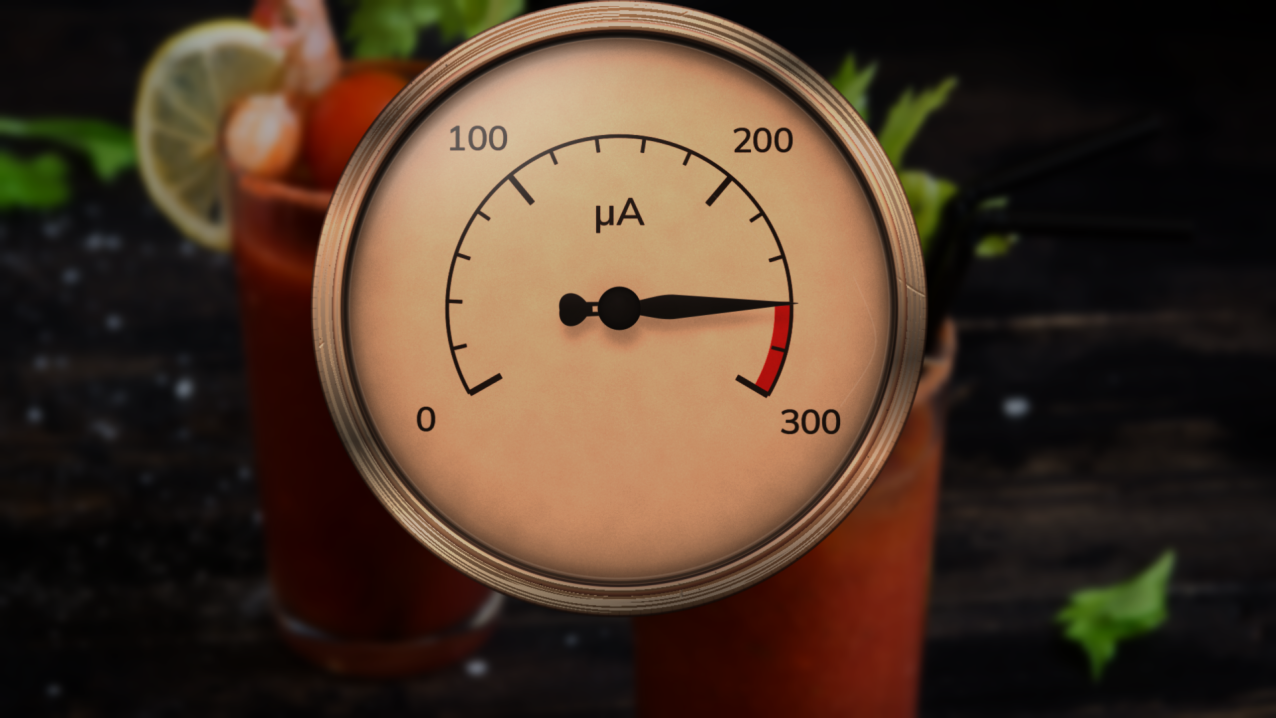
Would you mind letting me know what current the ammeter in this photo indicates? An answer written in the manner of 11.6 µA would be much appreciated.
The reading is 260 µA
